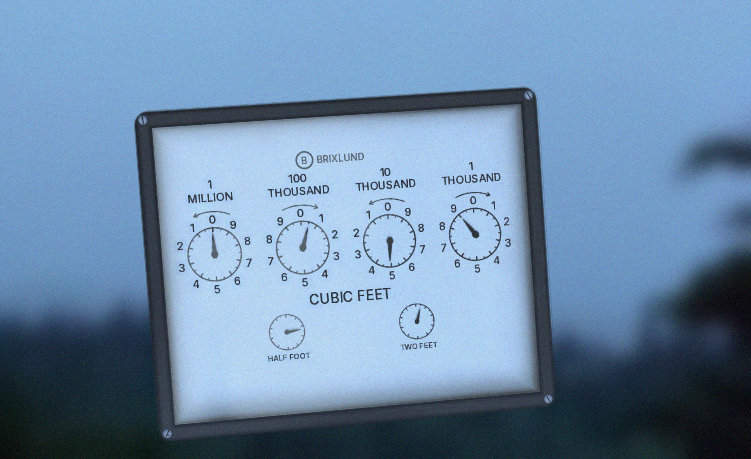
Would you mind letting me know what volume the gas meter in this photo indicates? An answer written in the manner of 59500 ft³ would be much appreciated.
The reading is 4900 ft³
